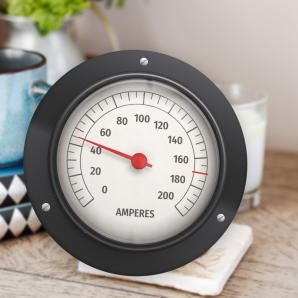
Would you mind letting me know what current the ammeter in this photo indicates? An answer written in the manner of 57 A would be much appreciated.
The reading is 45 A
